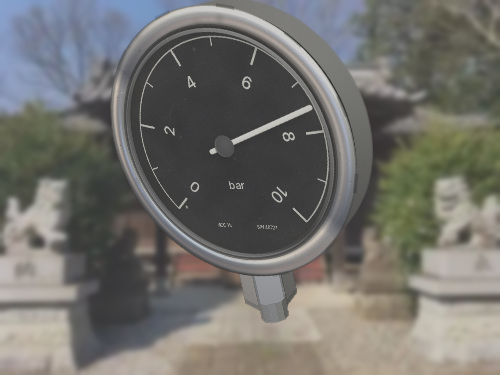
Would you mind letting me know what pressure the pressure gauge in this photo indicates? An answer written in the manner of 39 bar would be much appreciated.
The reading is 7.5 bar
